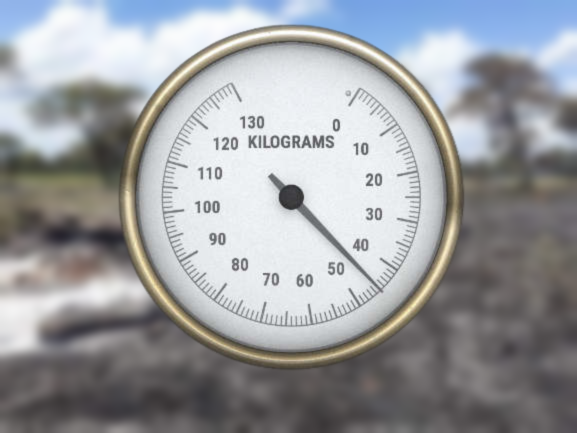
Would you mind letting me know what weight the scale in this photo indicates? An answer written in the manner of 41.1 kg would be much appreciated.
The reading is 45 kg
